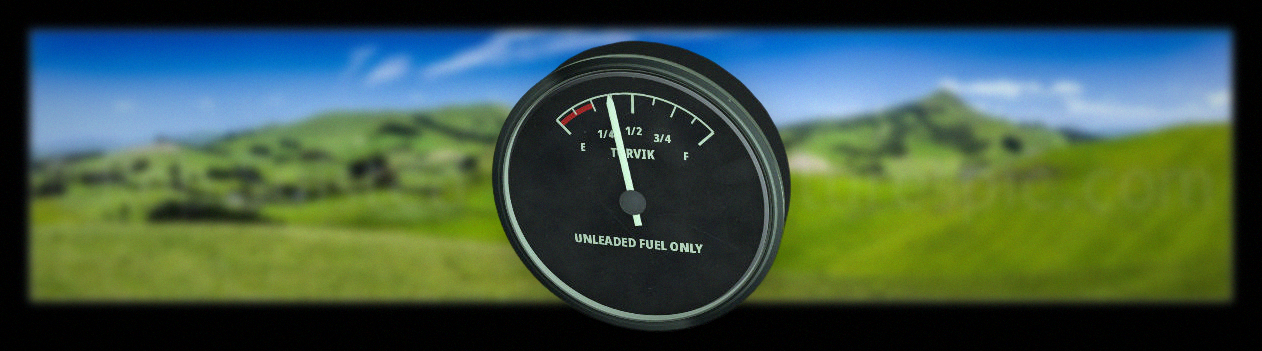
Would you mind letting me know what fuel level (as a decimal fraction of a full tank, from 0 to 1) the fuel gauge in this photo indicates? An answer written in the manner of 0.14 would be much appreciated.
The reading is 0.375
